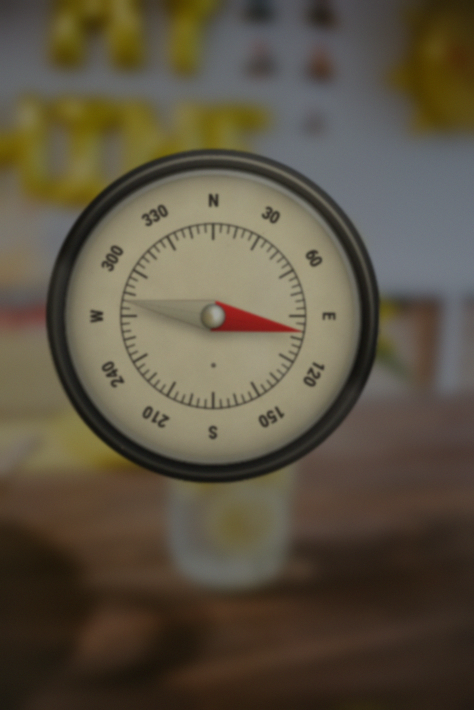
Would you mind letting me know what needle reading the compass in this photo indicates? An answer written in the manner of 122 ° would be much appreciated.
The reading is 100 °
